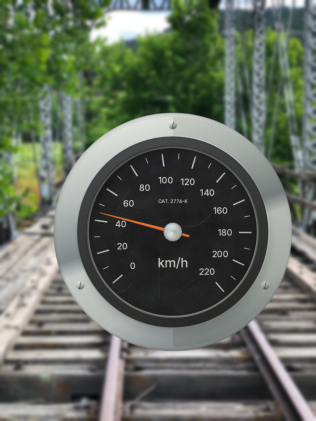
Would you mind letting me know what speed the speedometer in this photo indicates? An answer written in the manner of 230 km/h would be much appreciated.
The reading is 45 km/h
